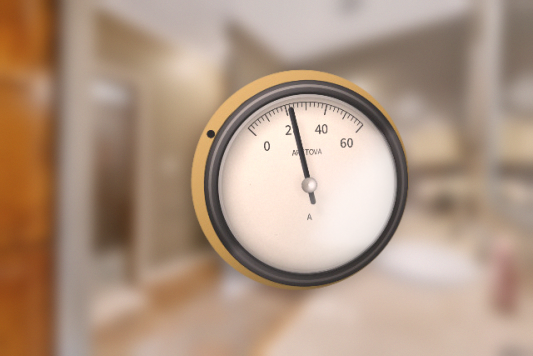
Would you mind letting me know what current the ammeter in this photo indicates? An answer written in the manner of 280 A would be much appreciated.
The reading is 22 A
